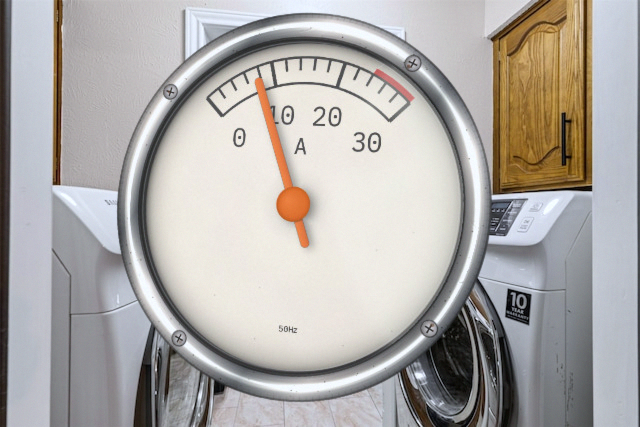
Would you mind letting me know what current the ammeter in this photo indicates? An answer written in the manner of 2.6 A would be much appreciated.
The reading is 8 A
